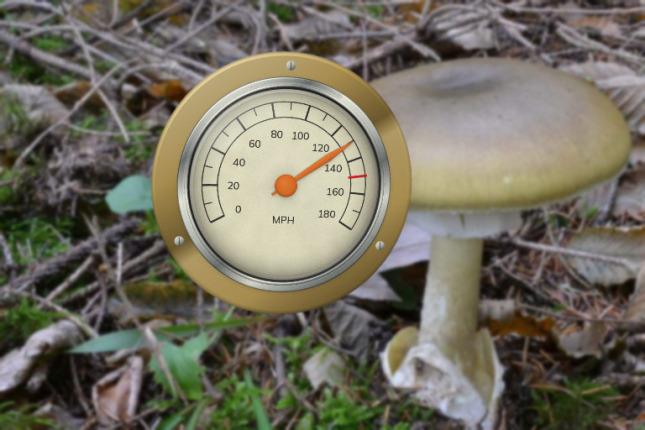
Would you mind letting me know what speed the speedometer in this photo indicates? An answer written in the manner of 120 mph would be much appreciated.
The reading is 130 mph
